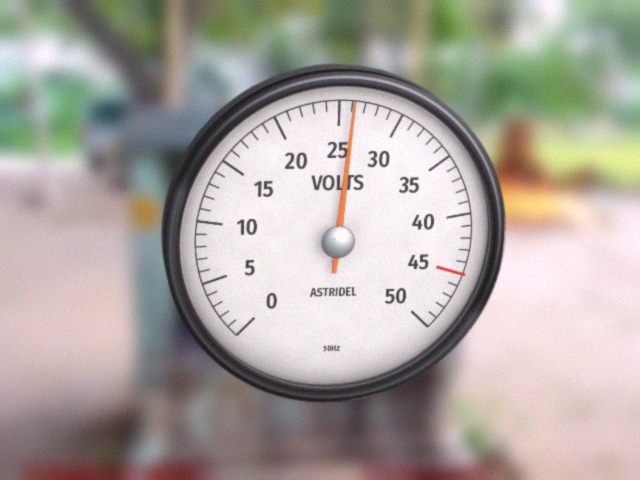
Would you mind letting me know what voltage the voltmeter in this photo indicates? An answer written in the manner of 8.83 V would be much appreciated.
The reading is 26 V
